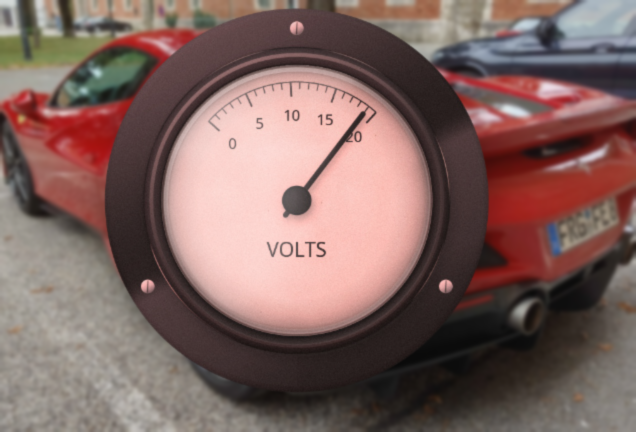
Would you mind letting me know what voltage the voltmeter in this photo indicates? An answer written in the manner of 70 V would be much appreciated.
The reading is 19 V
